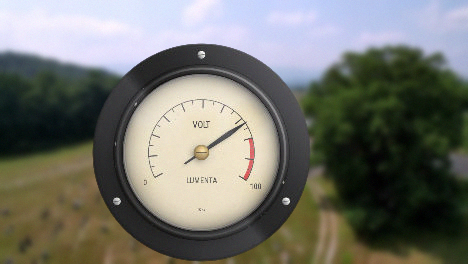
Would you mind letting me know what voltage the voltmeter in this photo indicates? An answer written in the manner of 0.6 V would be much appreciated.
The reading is 72.5 V
